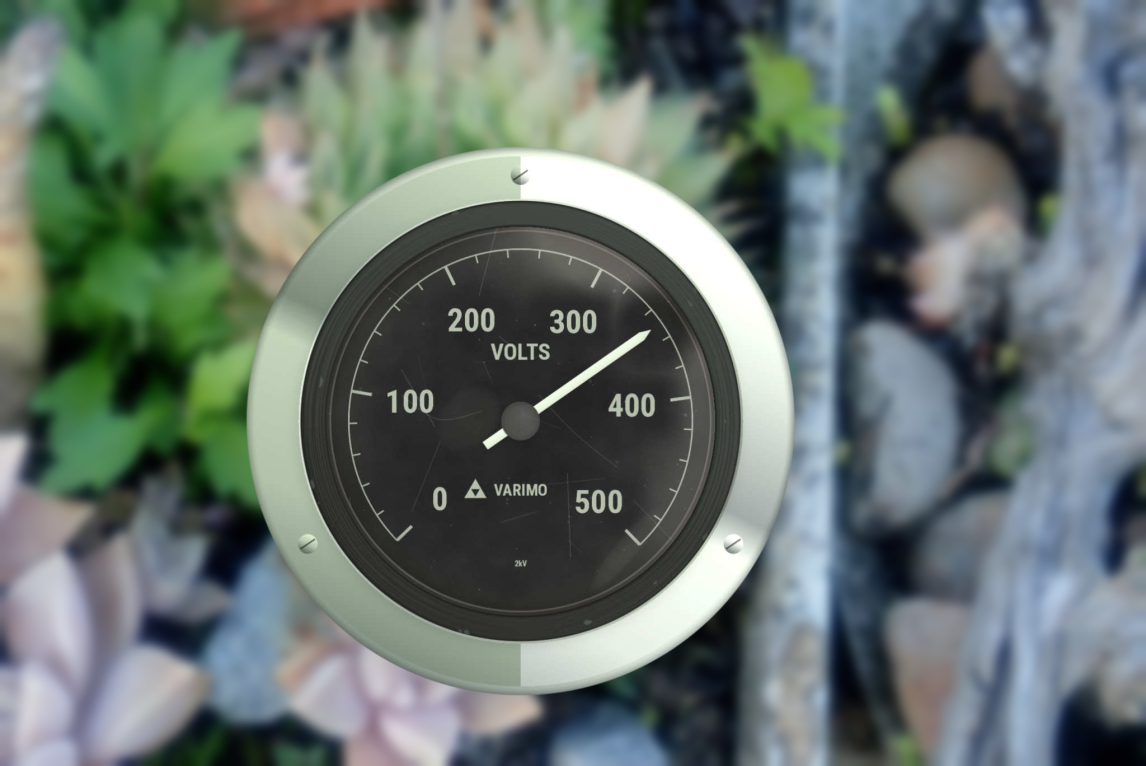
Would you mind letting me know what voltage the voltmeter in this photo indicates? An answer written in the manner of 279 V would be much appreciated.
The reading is 350 V
